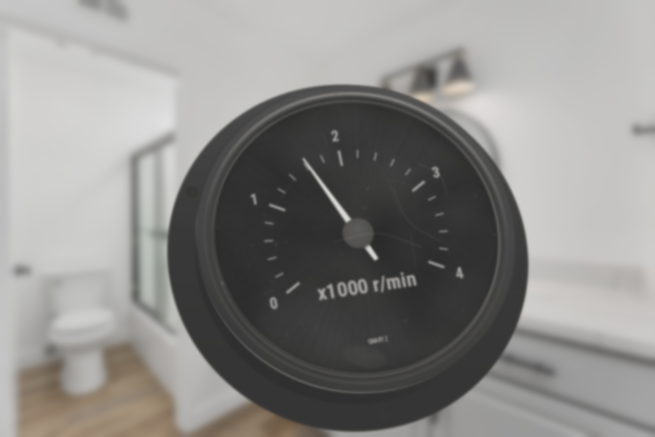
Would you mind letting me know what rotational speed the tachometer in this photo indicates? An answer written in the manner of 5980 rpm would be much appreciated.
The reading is 1600 rpm
